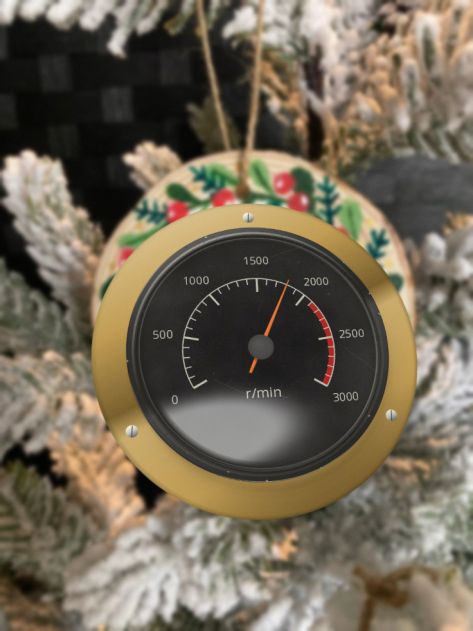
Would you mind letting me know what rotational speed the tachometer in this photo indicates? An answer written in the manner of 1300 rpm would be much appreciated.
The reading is 1800 rpm
